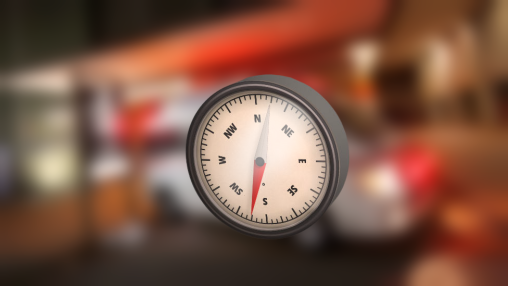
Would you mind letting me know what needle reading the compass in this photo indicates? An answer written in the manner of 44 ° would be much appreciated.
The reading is 195 °
